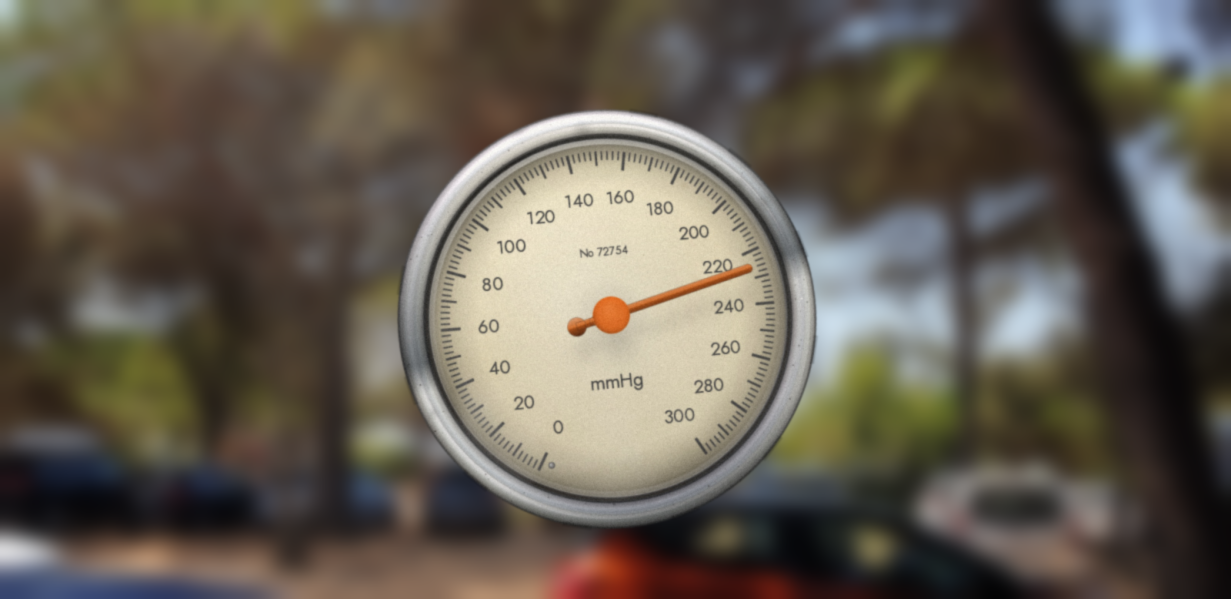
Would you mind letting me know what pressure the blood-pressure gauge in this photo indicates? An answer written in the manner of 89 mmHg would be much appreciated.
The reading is 226 mmHg
